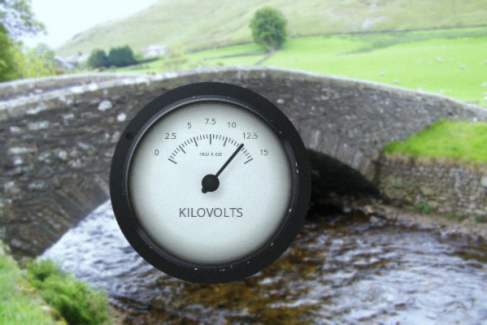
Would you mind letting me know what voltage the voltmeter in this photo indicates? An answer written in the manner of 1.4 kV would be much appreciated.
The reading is 12.5 kV
